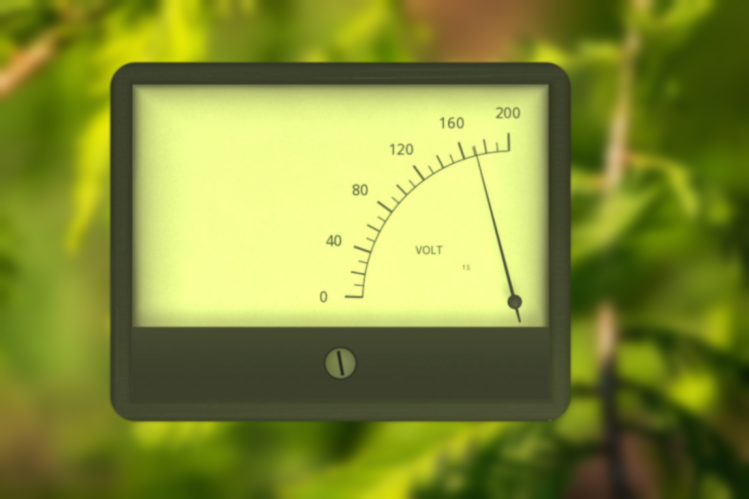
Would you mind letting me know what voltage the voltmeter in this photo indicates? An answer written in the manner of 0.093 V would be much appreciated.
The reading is 170 V
